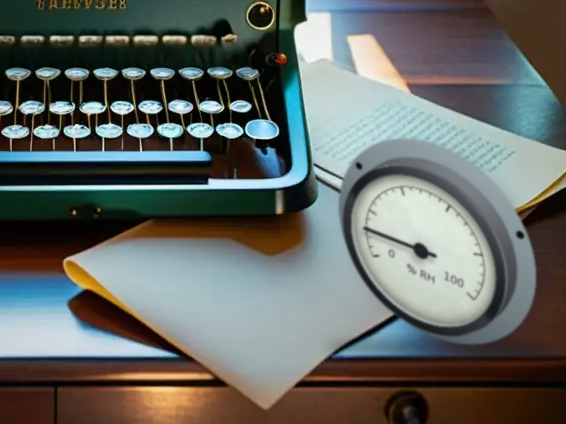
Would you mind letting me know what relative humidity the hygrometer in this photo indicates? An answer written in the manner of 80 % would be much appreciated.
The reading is 12 %
